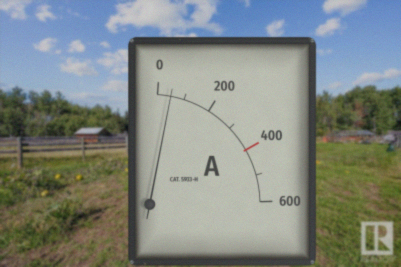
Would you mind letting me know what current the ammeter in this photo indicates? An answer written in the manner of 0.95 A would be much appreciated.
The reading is 50 A
